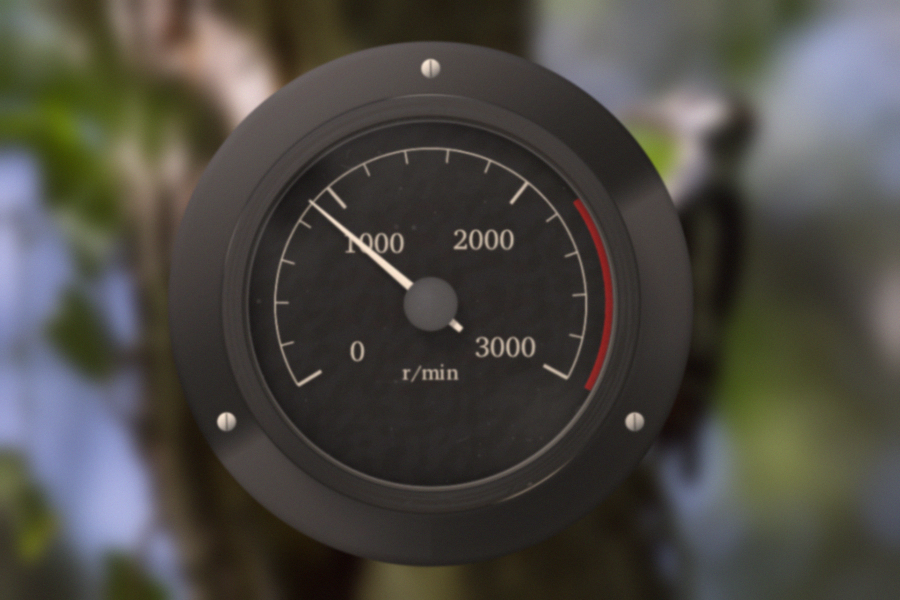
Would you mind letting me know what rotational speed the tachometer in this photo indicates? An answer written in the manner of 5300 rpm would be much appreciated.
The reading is 900 rpm
